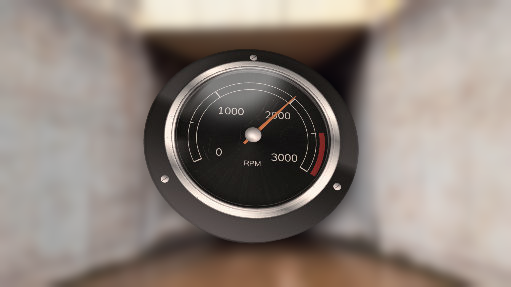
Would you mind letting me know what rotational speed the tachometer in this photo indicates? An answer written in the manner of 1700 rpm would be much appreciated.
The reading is 2000 rpm
